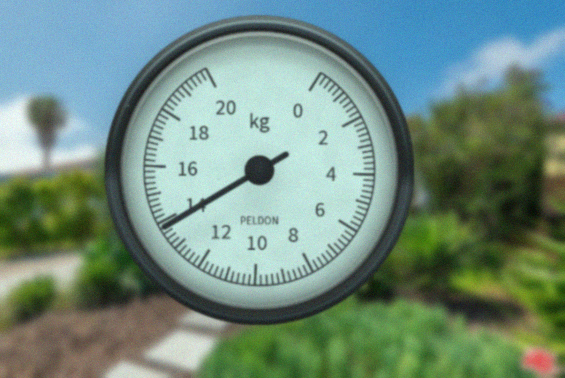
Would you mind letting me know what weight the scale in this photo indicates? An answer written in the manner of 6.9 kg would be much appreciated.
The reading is 13.8 kg
